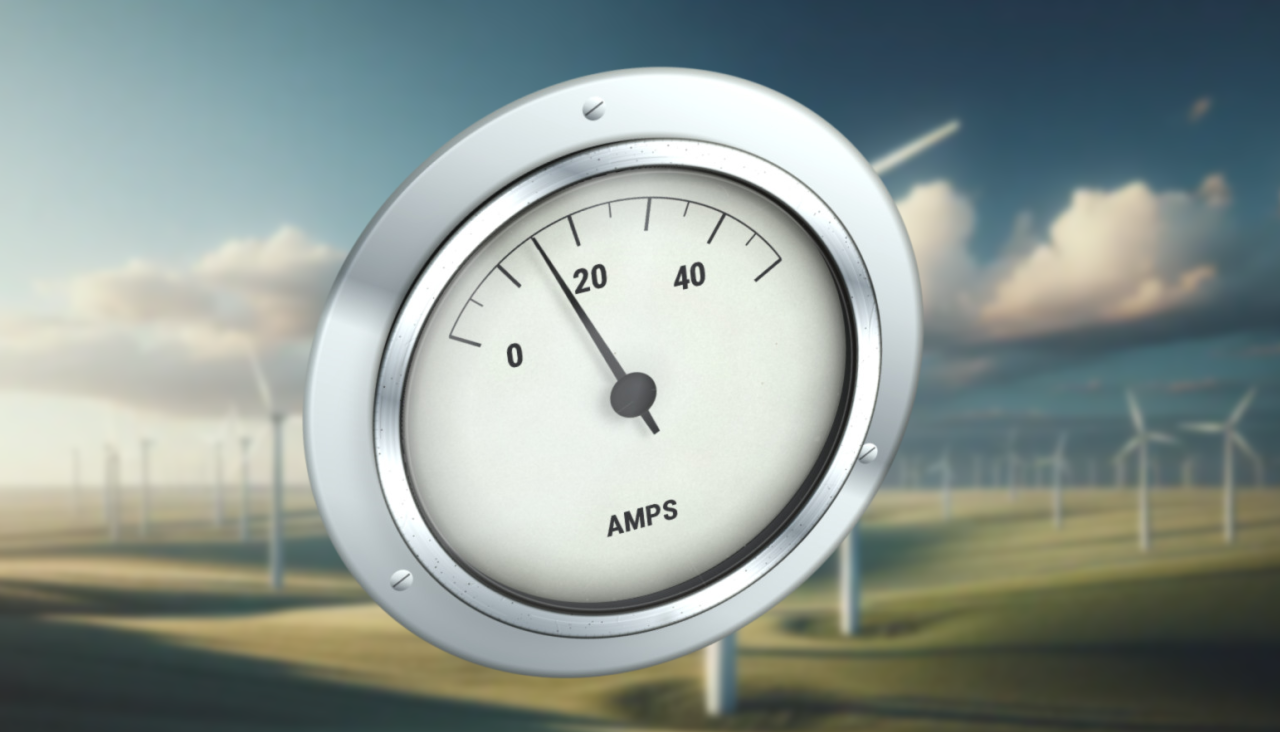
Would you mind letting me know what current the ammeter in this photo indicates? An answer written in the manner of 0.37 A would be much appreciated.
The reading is 15 A
